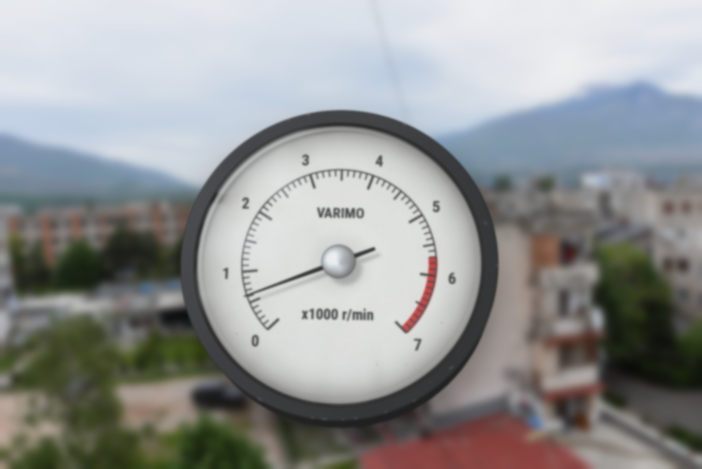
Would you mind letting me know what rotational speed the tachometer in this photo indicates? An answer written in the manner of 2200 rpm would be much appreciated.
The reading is 600 rpm
